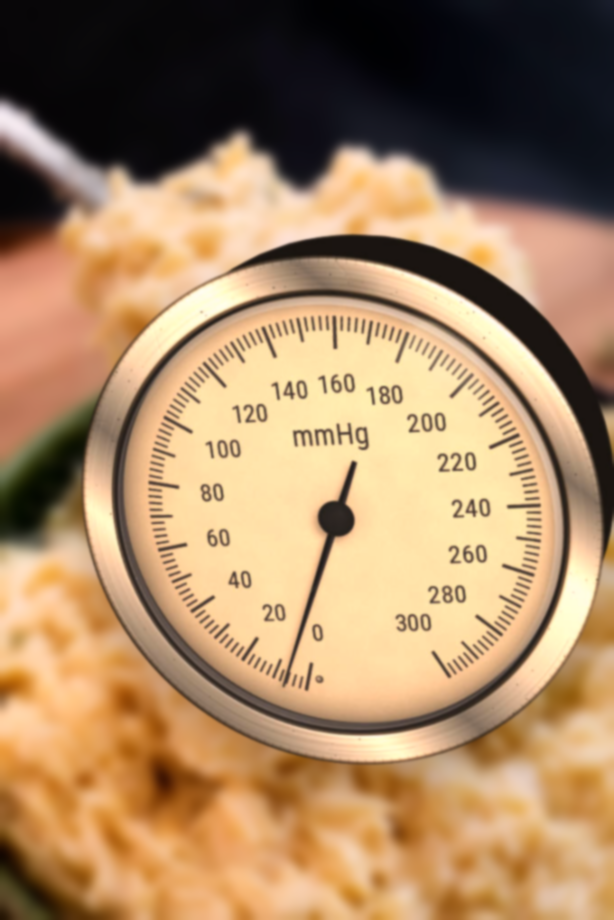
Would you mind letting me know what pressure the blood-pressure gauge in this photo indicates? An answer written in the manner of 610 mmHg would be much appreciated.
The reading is 6 mmHg
